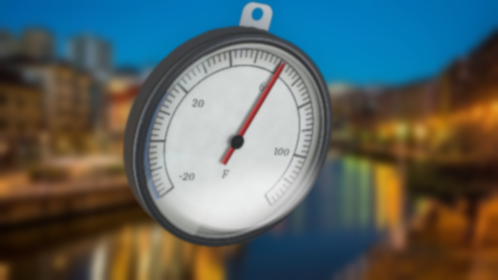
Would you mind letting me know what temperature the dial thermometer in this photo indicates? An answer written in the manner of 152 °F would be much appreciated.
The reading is 60 °F
